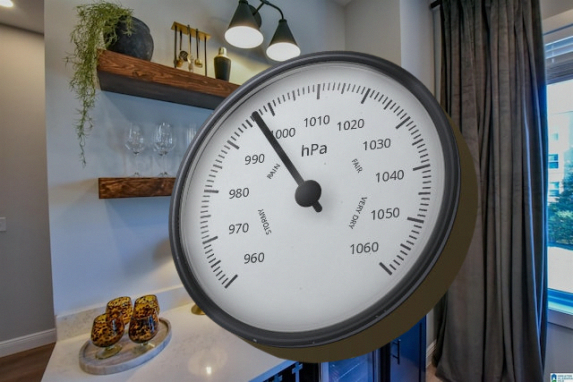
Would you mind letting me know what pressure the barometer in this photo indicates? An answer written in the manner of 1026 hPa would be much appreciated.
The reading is 997 hPa
